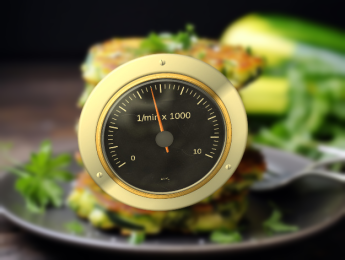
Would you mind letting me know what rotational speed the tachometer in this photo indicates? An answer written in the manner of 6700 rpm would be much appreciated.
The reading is 4600 rpm
